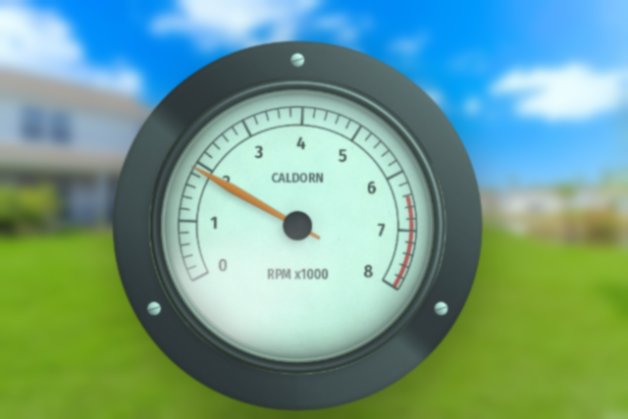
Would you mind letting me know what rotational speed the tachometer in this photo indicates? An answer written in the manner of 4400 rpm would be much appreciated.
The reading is 1900 rpm
